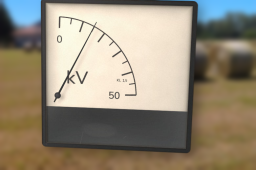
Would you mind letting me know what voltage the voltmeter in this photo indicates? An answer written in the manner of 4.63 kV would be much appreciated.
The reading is 15 kV
